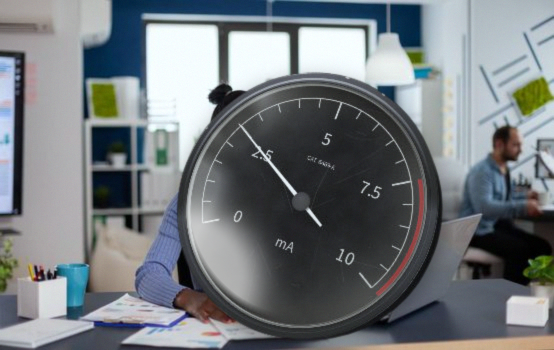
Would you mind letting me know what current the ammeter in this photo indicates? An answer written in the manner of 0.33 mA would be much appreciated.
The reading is 2.5 mA
